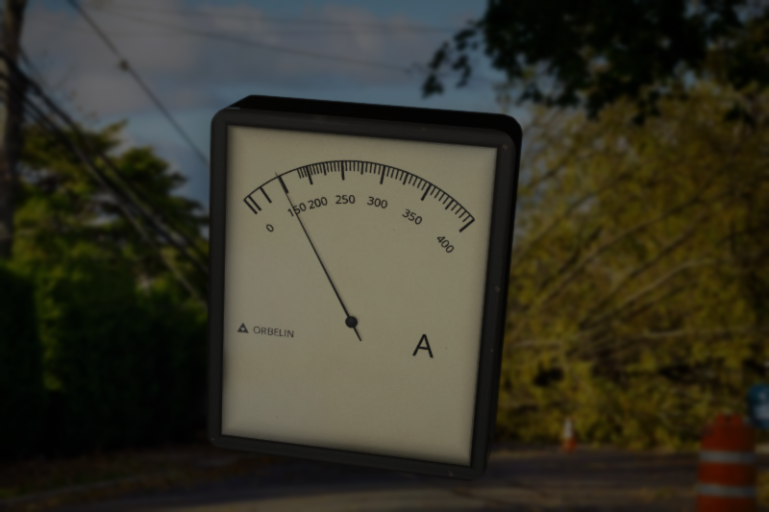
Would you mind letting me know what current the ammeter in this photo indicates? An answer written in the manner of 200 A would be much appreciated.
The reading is 150 A
